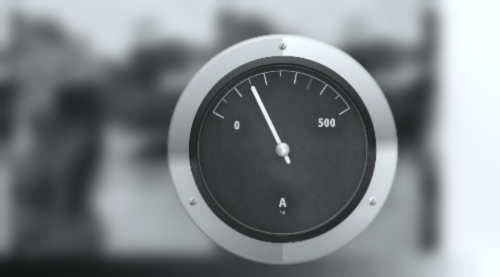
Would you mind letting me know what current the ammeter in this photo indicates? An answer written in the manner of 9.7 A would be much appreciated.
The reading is 150 A
